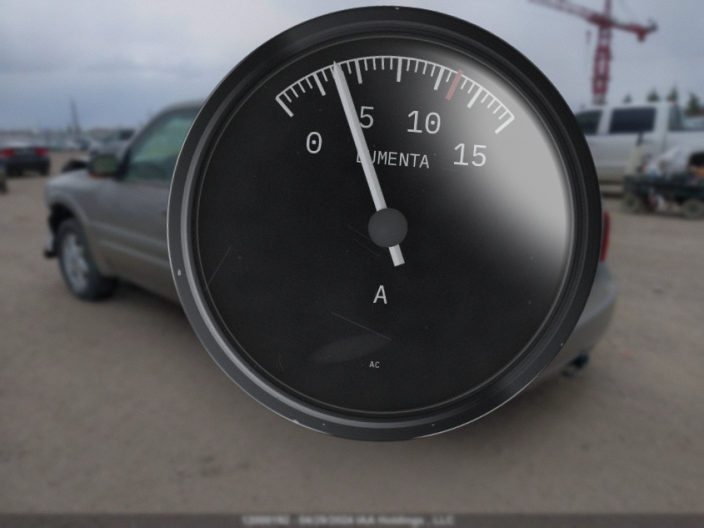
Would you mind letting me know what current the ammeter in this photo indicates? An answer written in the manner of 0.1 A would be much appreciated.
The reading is 3.75 A
